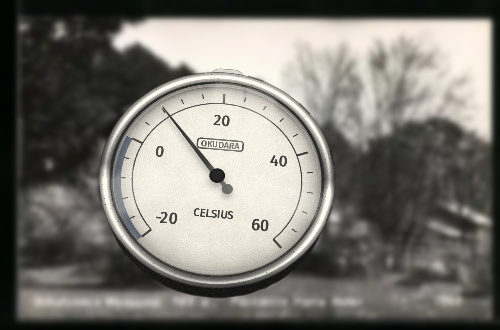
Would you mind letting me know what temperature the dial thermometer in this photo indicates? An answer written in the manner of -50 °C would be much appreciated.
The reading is 8 °C
